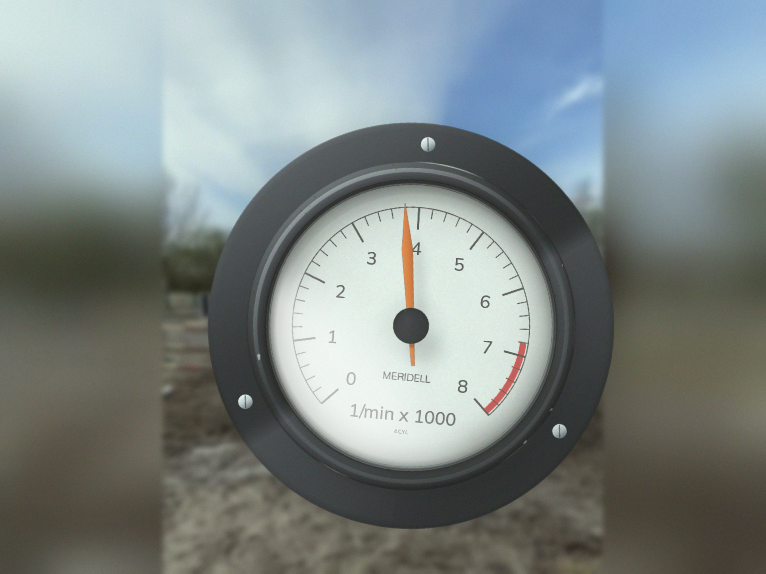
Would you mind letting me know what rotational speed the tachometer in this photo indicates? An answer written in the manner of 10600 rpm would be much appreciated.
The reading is 3800 rpm
